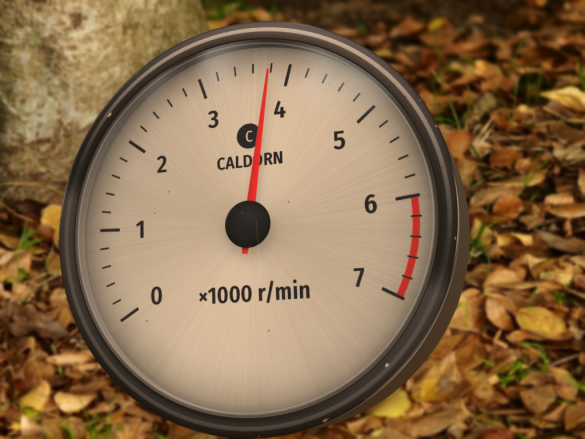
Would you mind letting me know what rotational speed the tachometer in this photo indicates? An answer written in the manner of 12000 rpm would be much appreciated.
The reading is 3800 rpm
